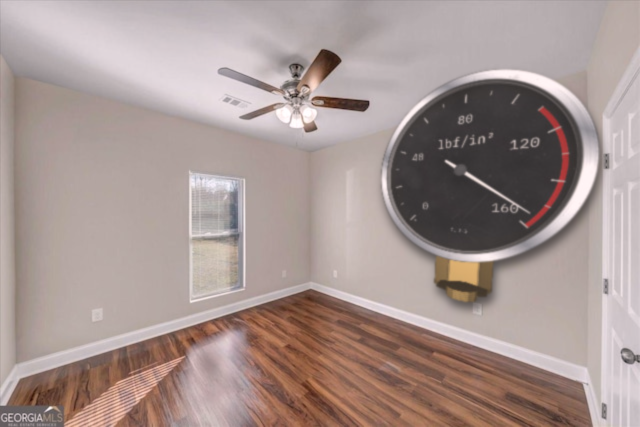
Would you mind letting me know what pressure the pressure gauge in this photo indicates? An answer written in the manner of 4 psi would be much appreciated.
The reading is 155 psi
